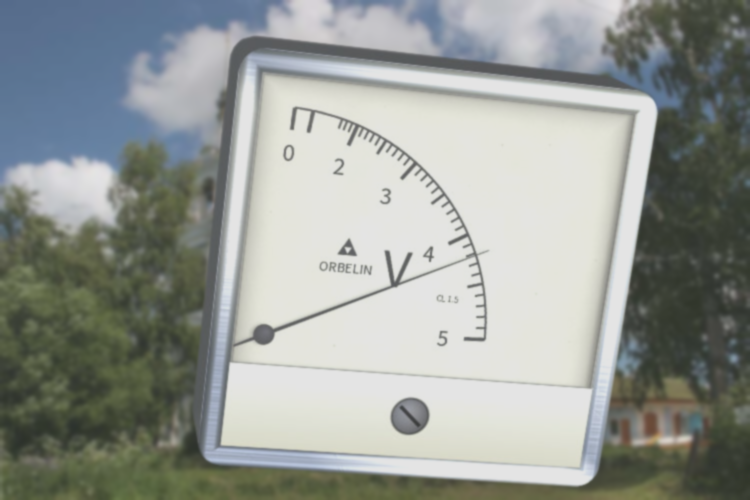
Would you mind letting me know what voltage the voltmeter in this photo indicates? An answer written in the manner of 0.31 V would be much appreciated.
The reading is 4.2 V
